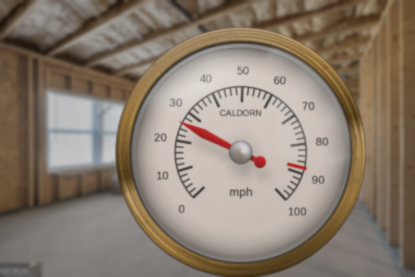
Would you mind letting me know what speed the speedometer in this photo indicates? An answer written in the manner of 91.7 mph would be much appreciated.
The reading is 26 mph
